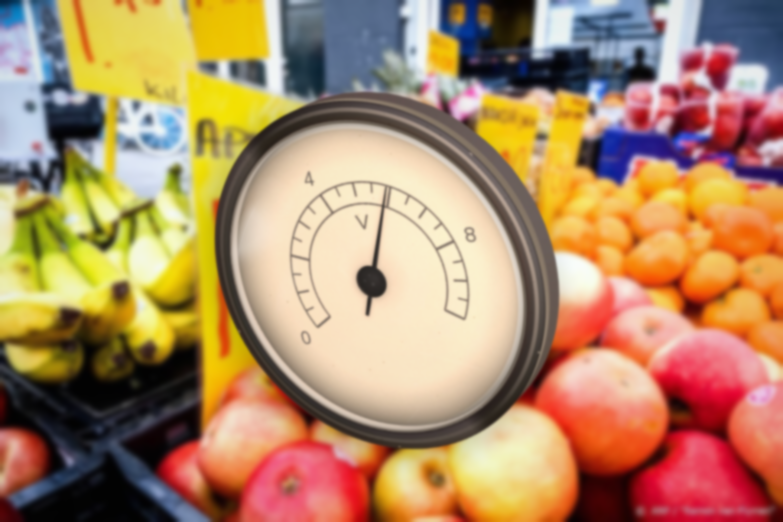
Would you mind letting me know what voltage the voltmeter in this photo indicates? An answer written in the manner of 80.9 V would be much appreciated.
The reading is 6 V
